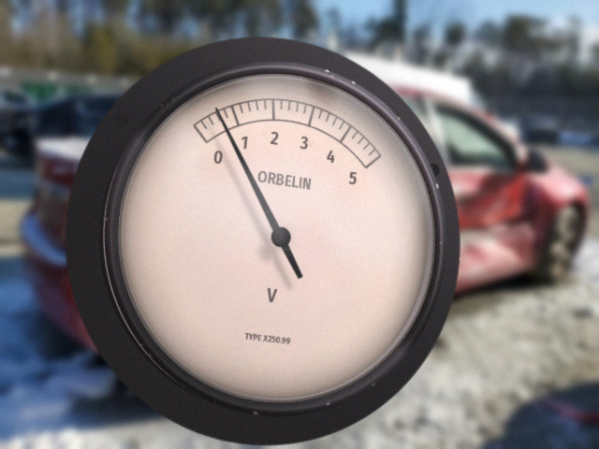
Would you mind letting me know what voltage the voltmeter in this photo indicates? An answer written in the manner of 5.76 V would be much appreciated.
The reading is 0.6 V
